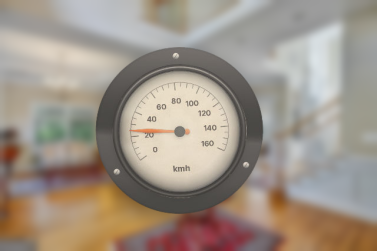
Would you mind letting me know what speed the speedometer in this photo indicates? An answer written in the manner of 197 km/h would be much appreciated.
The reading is 25 km/h
